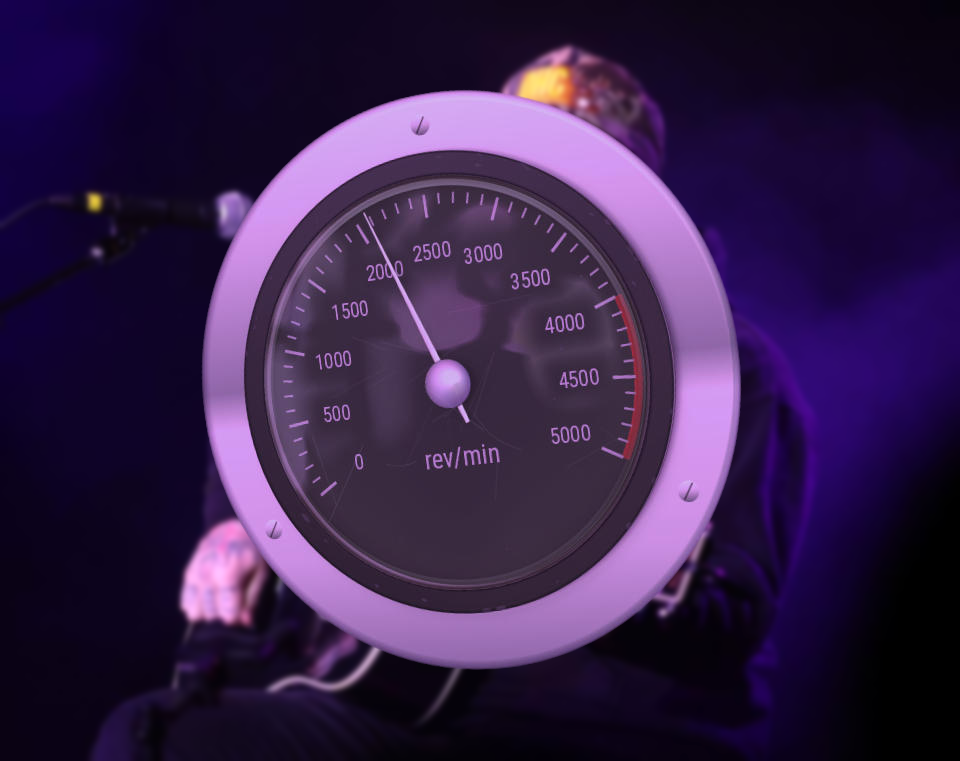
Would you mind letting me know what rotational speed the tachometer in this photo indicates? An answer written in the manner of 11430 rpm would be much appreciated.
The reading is 2100 rpm
